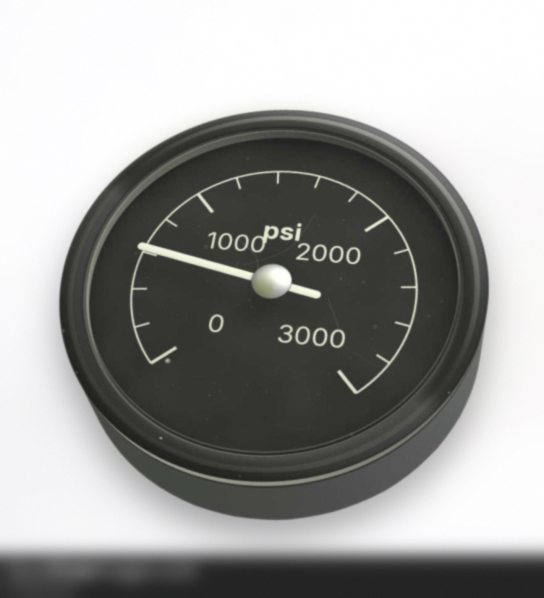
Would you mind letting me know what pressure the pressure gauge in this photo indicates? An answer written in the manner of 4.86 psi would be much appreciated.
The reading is 600 psi
